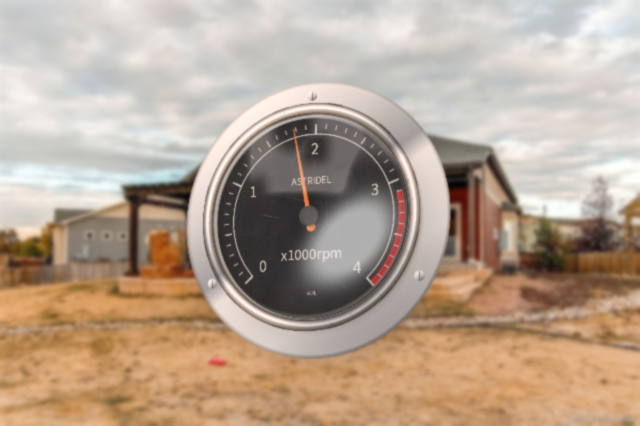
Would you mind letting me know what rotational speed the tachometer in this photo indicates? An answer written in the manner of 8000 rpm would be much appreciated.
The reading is 1800 rpm
